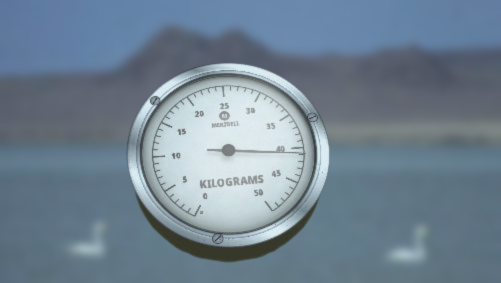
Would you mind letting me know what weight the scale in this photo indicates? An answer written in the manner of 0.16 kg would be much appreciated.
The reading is 41 kg
